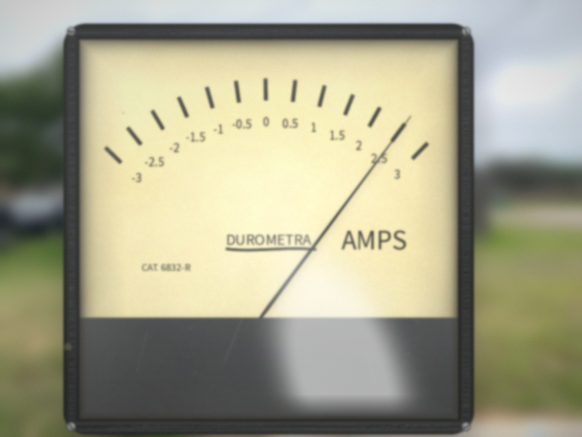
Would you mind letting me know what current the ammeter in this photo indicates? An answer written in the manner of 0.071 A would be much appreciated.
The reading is 2.5 A
